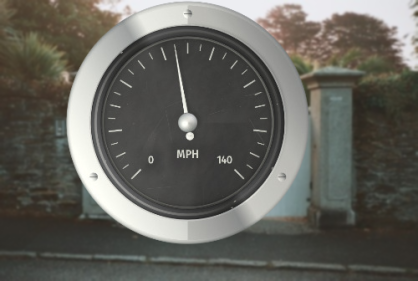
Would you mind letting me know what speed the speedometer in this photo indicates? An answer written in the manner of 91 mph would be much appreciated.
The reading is 65 mph
